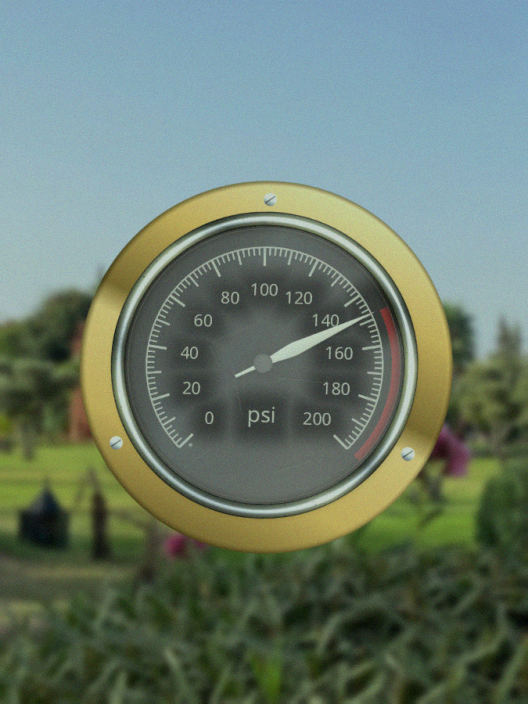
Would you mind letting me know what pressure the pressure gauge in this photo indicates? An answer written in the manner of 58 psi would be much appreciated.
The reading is 148 psi
